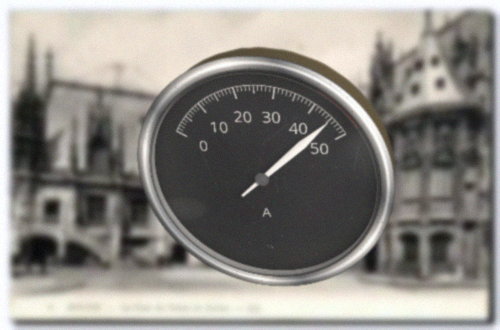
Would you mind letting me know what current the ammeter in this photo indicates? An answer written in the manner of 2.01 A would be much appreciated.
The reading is 45 A
